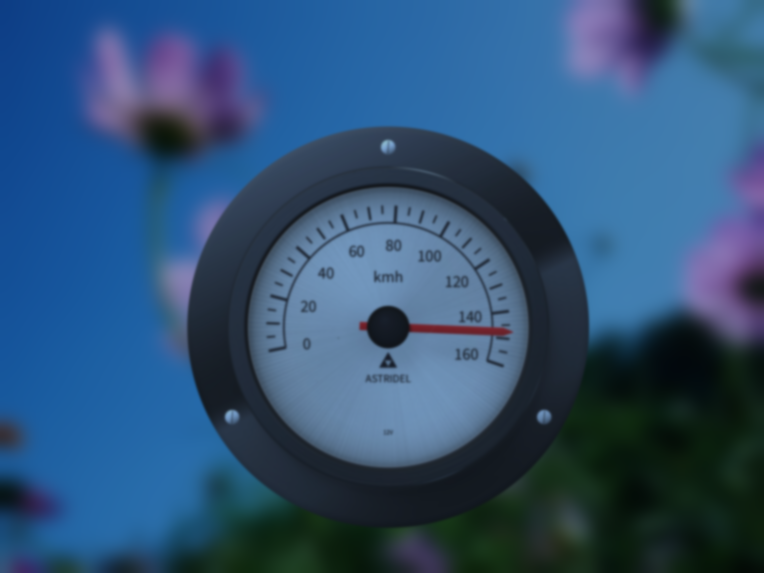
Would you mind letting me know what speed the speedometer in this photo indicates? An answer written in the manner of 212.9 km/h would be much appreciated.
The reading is 147.5 km/h
